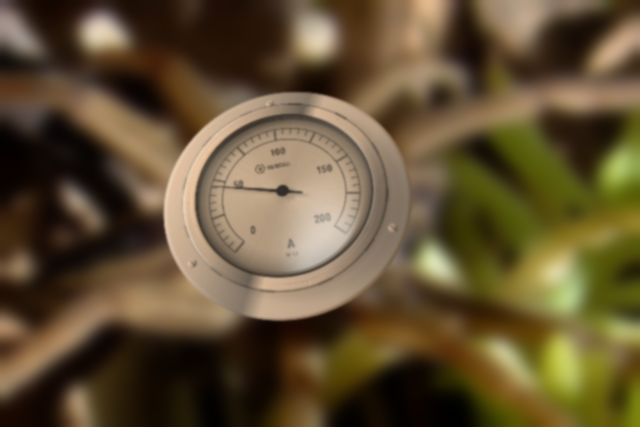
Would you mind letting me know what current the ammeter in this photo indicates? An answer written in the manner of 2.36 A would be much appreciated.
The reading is 45 A
